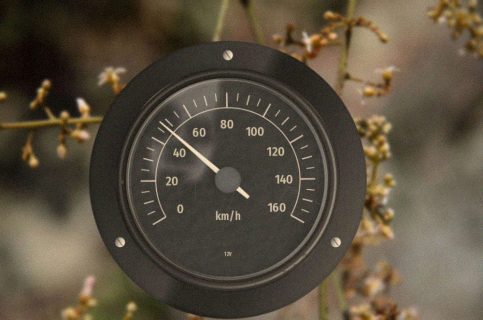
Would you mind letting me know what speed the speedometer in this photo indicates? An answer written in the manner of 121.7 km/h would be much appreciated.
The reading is 47.5 km/h
